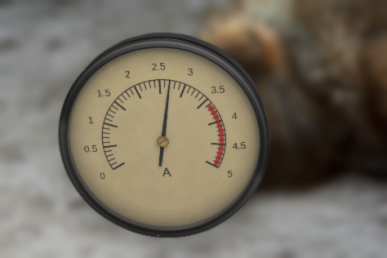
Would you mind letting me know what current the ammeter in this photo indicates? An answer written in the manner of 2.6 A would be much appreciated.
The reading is 2.7 A
